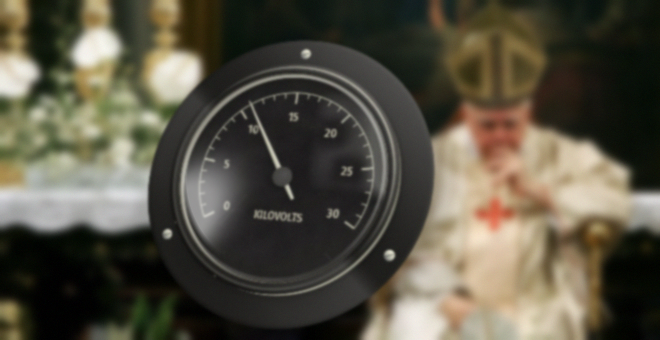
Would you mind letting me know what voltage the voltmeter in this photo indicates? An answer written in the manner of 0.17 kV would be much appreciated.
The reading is 11 kV
